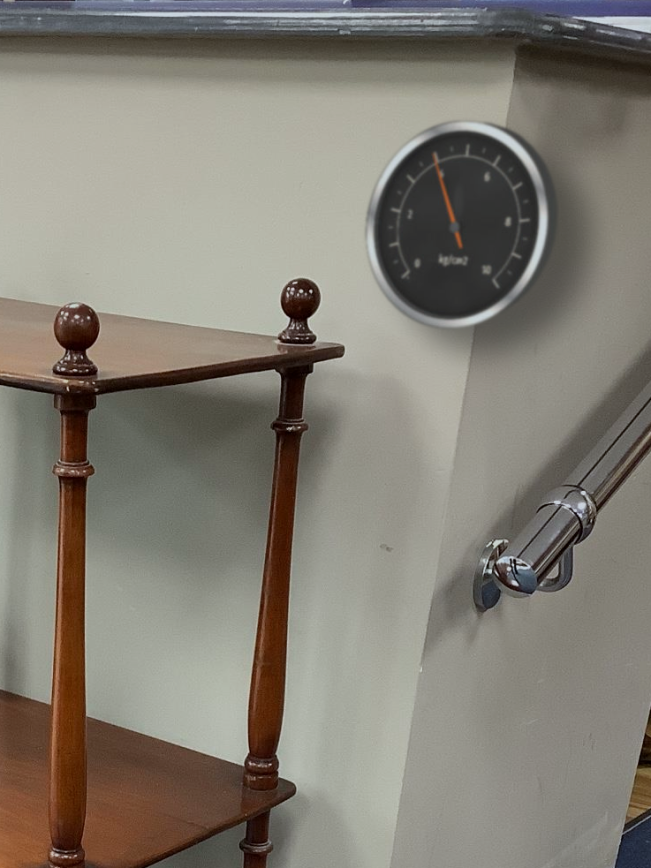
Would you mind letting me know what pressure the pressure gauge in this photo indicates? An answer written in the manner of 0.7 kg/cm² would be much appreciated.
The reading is 4 kg/cm²
